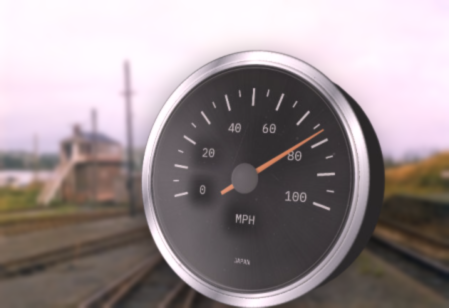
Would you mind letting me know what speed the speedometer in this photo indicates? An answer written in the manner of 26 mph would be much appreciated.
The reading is 77.5 mph
